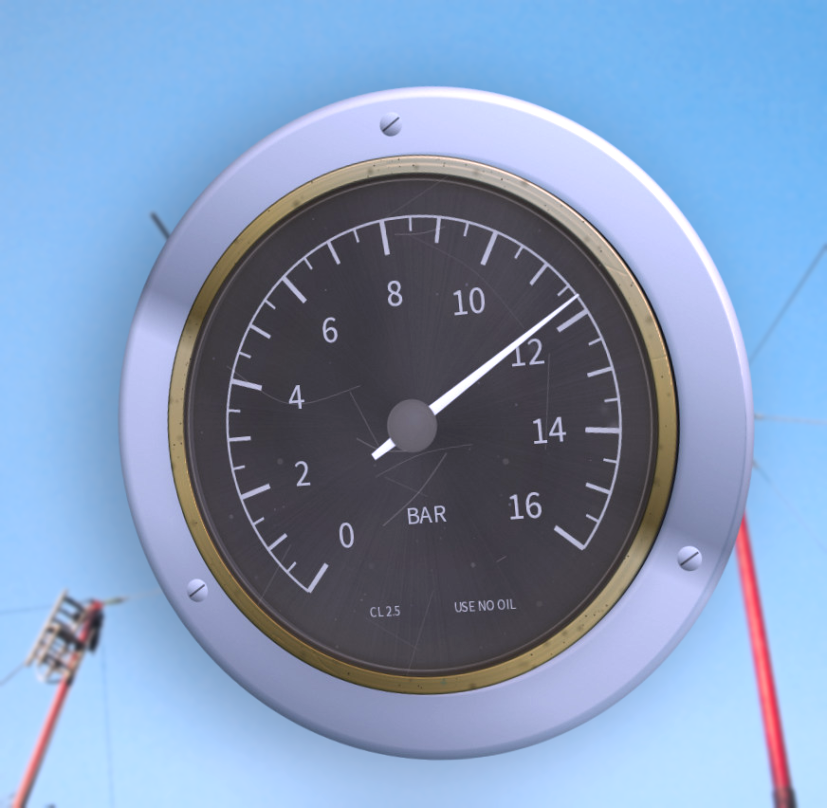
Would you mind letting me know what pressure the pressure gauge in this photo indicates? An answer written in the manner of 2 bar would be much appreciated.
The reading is 11.75 bar
